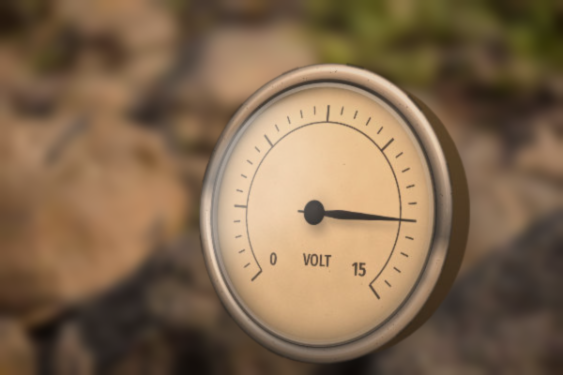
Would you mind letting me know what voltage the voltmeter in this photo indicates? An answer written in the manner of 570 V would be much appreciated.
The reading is 12.5 V
